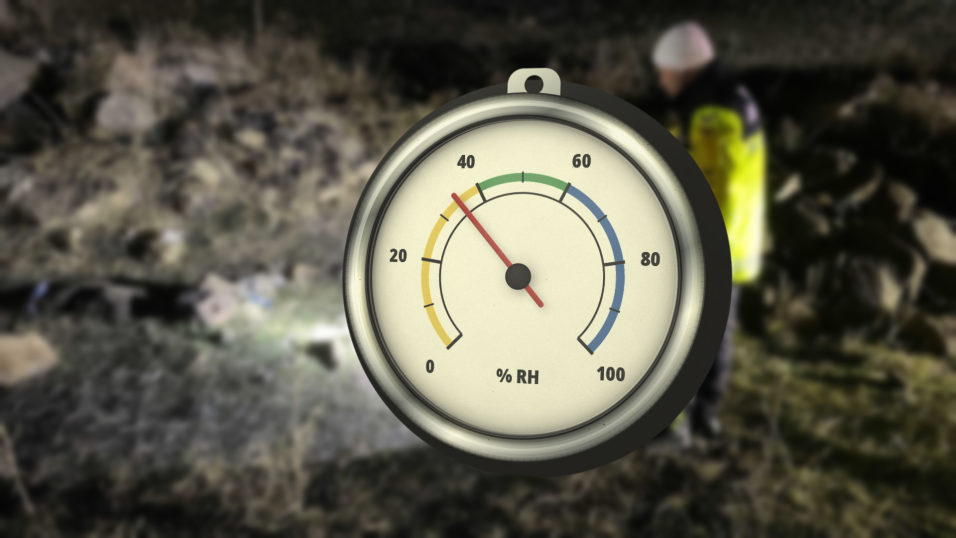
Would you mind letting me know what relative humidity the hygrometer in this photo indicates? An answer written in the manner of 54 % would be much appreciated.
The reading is 35 %
